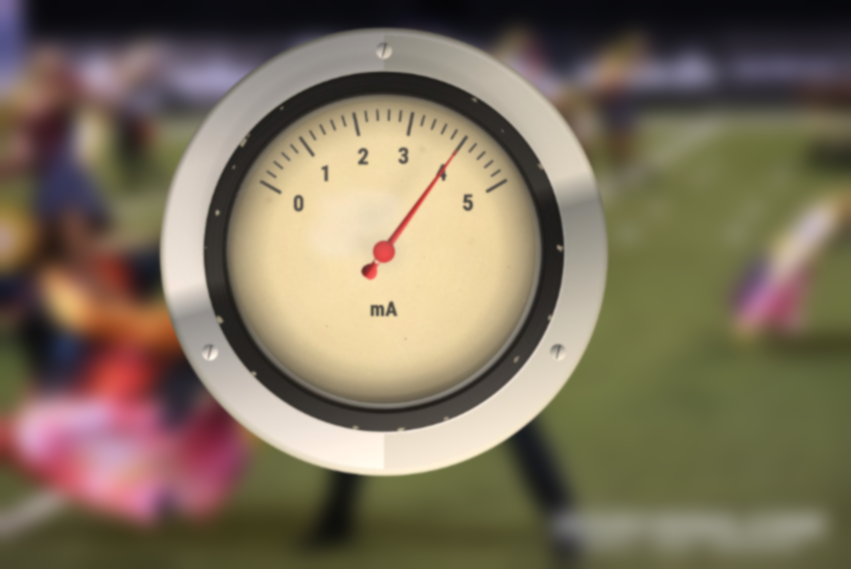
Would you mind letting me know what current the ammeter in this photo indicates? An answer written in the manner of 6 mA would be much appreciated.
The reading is 4 mA
